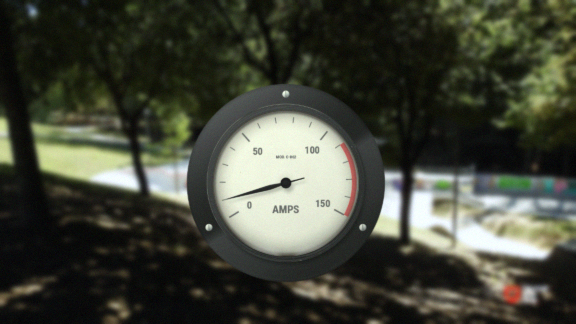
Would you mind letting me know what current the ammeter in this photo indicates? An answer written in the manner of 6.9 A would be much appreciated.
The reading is 10 A
